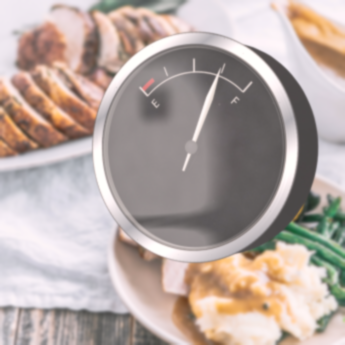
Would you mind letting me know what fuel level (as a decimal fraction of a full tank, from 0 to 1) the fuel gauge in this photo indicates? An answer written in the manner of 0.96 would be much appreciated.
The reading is 0.75
